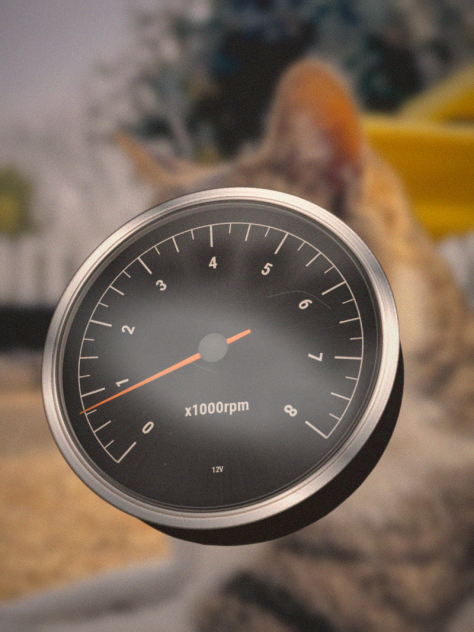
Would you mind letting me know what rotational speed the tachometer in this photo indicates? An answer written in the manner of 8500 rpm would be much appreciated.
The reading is 750 rpm
